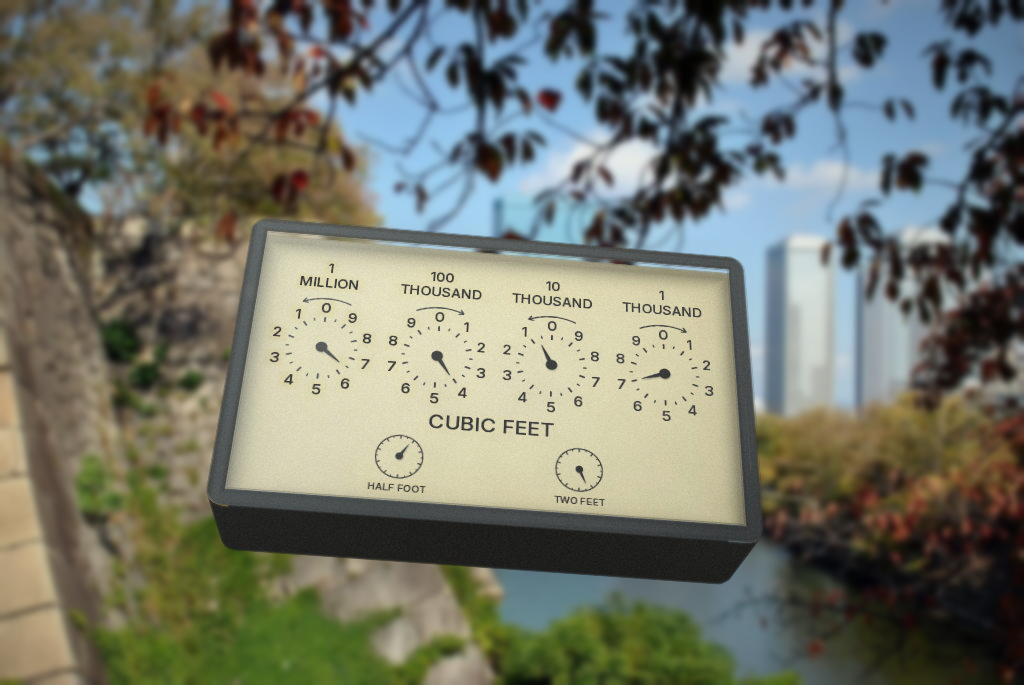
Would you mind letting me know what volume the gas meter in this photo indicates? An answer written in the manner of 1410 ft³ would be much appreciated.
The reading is 640700 ft³
